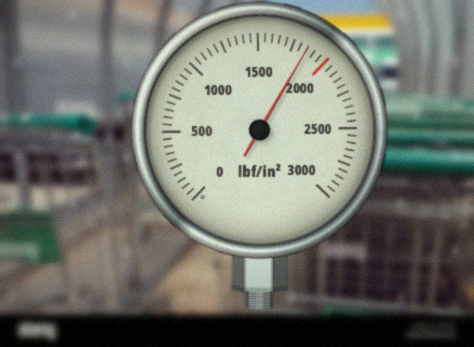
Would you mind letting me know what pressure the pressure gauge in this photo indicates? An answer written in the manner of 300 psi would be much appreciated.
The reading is 1850 psi
